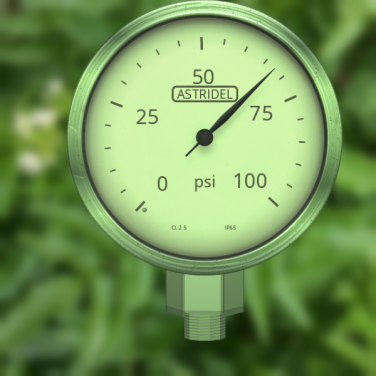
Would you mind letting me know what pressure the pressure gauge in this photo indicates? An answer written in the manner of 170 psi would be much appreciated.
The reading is 67.5 psi
